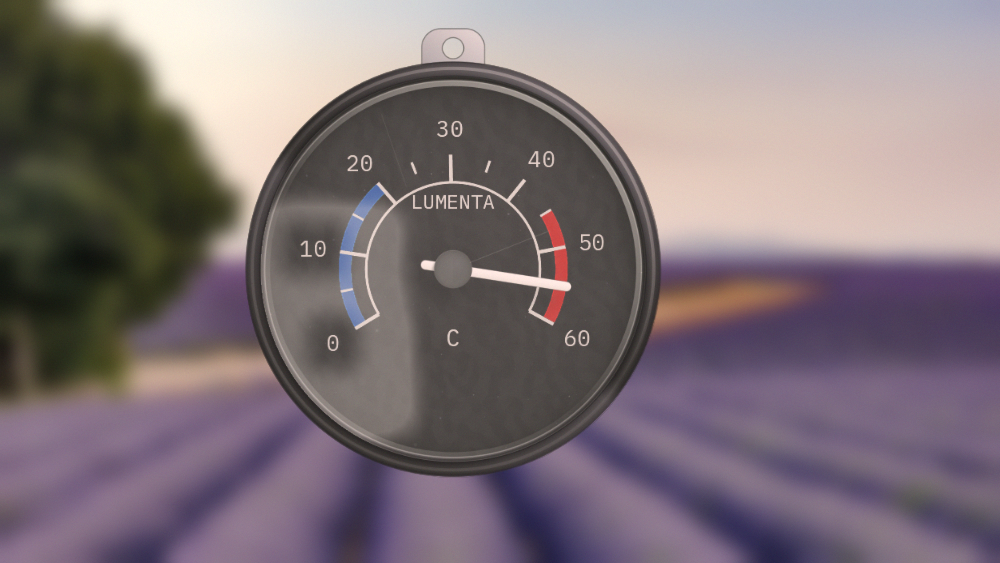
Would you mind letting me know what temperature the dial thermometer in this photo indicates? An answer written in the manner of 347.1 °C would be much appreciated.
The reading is 55 °C
